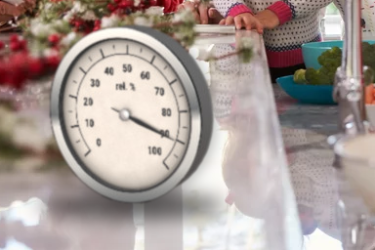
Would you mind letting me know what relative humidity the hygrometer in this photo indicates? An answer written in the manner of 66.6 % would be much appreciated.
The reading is 90 %
